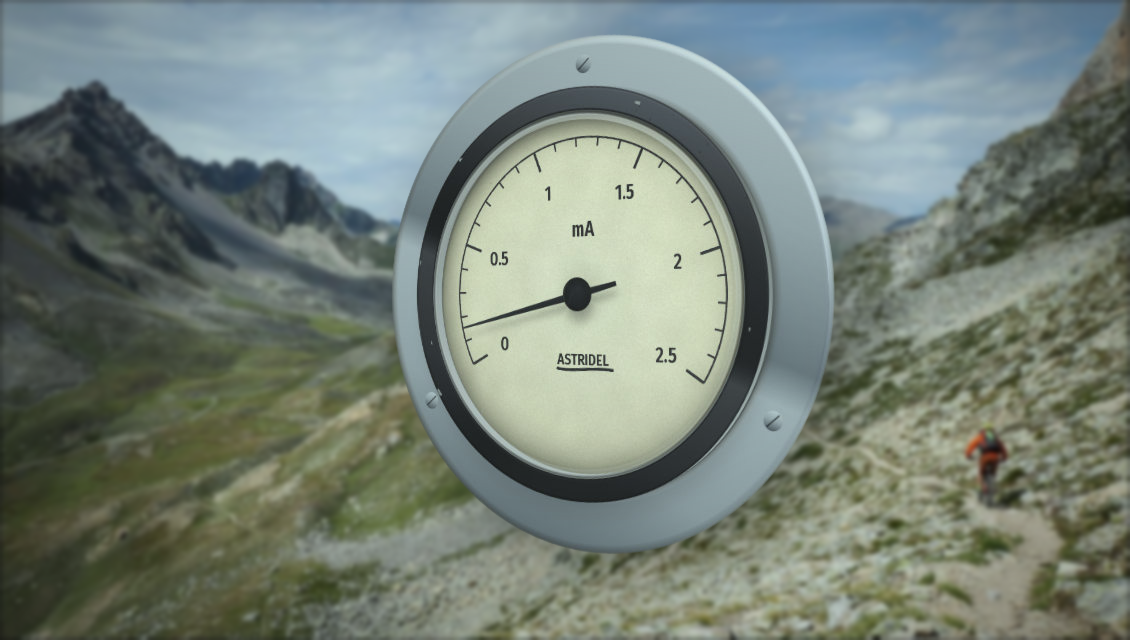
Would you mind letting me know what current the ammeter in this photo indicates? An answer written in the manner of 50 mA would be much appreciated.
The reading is 0.15 mA
